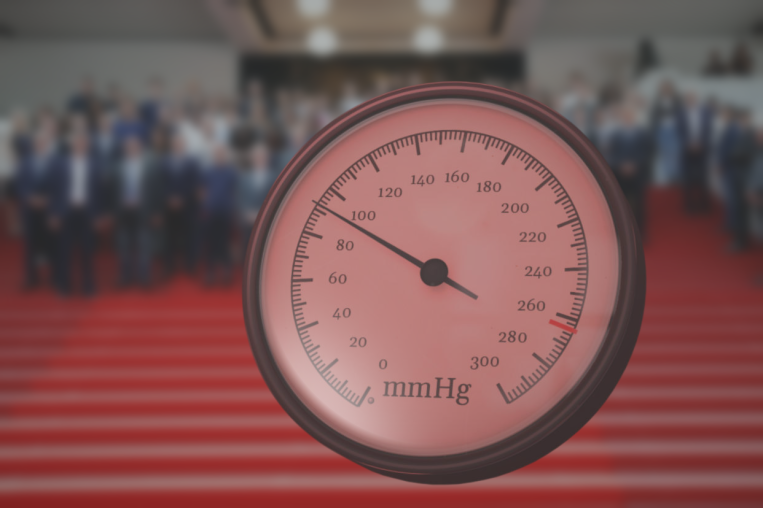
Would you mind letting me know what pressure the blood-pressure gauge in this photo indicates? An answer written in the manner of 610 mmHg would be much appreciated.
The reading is 92 mmHg
